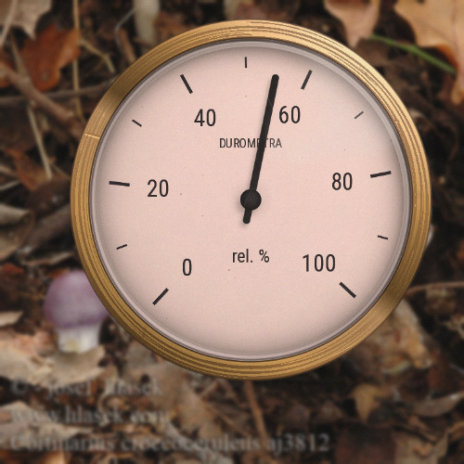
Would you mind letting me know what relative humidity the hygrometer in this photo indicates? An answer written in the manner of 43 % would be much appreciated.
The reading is 55 %
